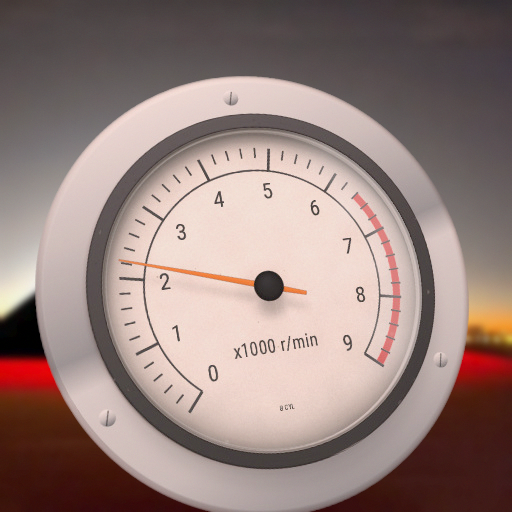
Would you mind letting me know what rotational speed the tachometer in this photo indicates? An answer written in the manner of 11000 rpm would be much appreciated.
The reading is 2200 rpm
